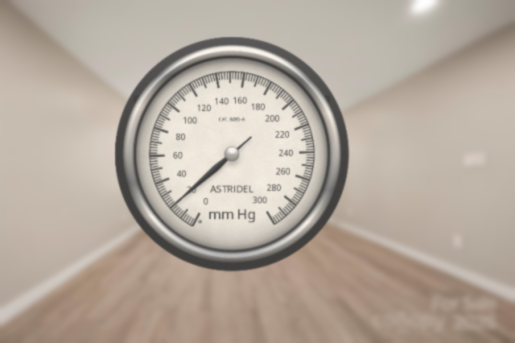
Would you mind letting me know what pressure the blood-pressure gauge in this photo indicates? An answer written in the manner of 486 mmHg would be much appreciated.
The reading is 20 mmHg
